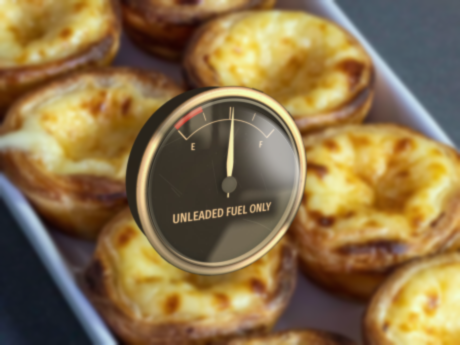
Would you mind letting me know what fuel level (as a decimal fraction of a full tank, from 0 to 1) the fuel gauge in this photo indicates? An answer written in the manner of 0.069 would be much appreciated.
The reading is 0.5
